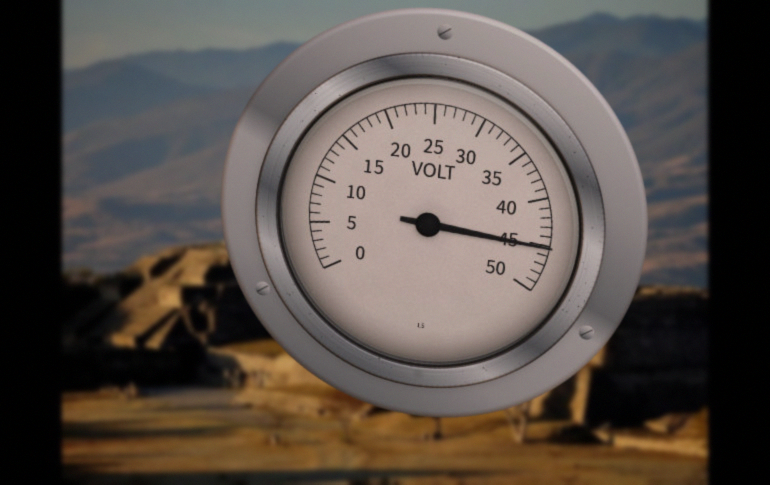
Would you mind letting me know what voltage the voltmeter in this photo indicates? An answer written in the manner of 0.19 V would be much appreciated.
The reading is 45 V
